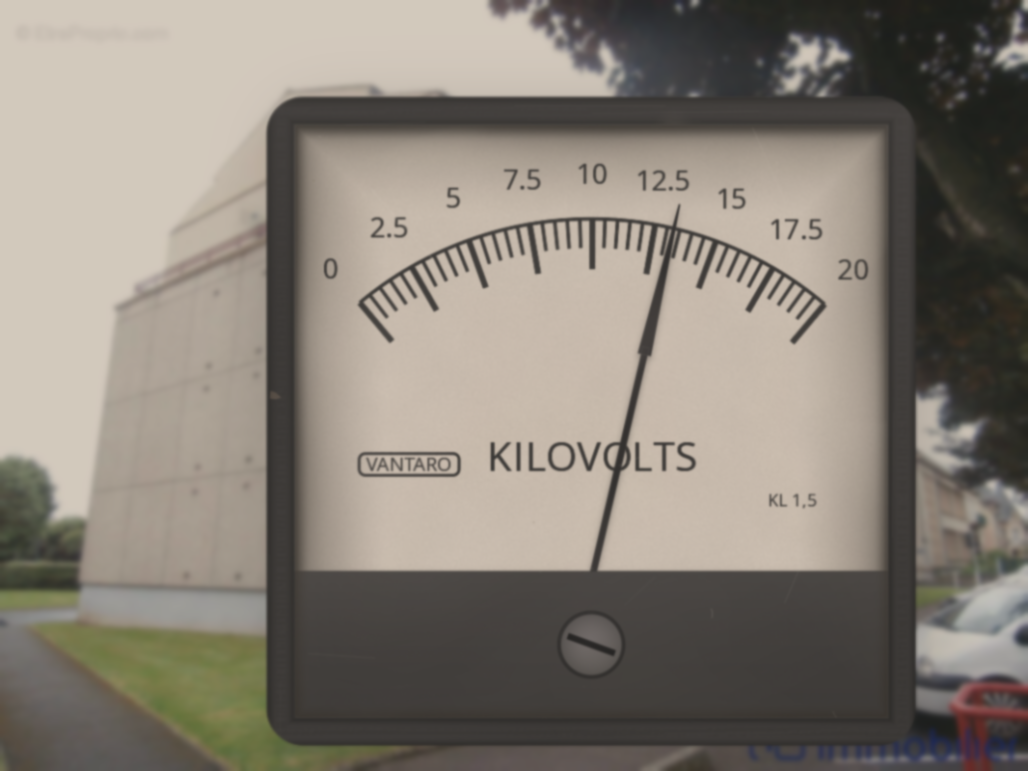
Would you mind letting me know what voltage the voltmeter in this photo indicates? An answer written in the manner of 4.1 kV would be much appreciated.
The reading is 13.25 kV
